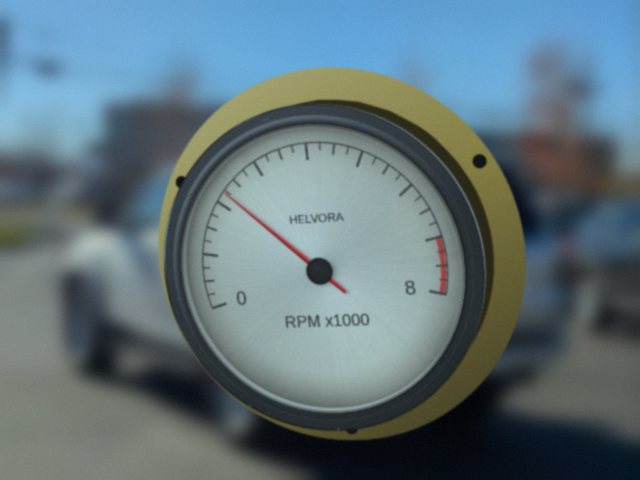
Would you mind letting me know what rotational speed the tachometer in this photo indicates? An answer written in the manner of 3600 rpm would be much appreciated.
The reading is 2250 rpm
